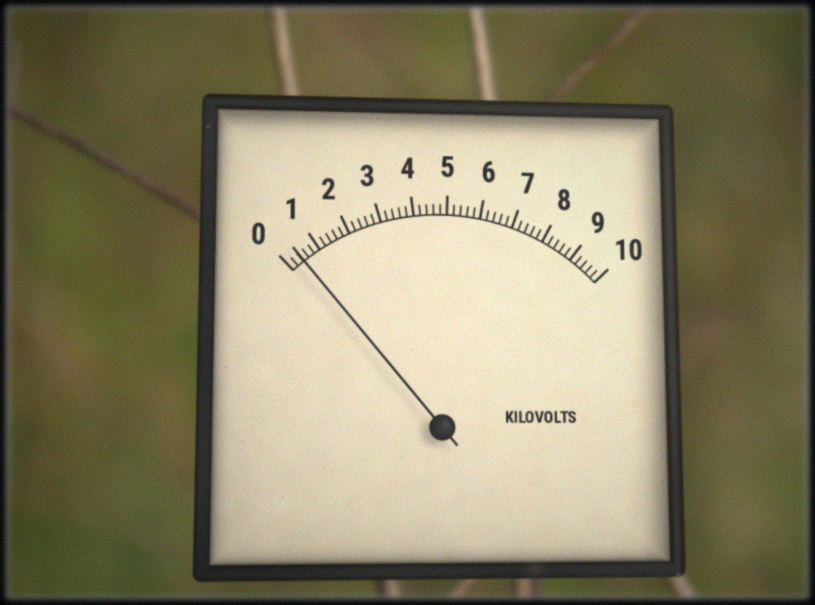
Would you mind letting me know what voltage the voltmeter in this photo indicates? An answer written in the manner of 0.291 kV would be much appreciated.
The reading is 0.4 kV
